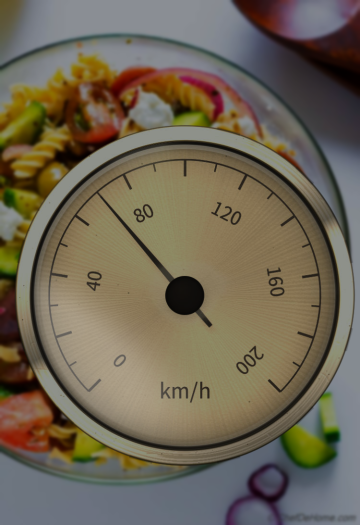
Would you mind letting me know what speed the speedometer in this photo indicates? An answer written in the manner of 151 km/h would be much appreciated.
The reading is 70 km/h
